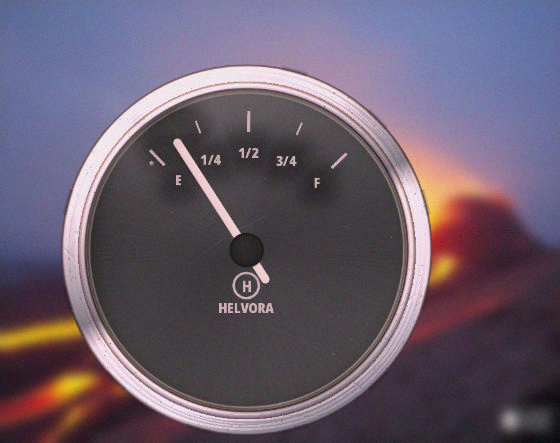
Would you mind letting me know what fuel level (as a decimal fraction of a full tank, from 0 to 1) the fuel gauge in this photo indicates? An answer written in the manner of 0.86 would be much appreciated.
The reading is 0.125
